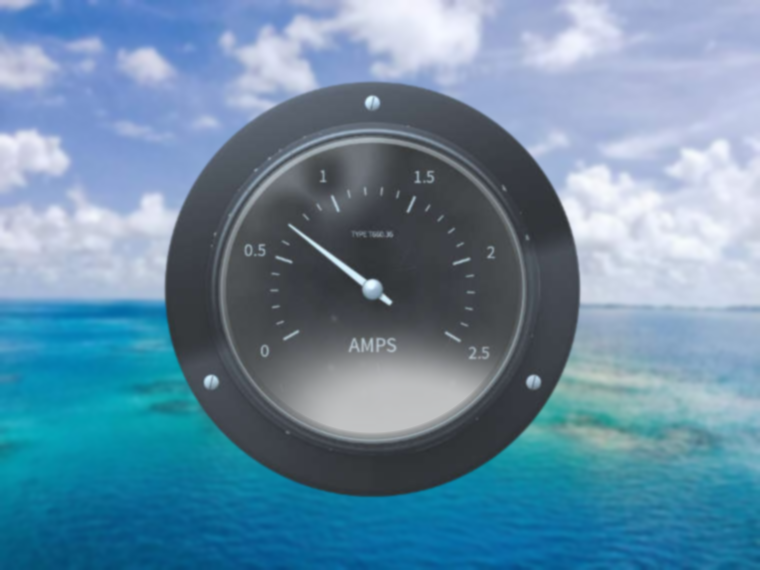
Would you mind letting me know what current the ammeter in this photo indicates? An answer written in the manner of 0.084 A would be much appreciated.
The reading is 0.7 A
